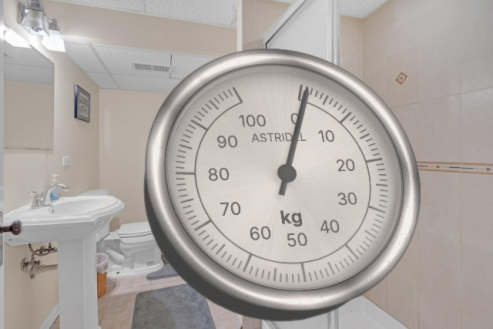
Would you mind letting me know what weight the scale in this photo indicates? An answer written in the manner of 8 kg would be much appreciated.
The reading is 1 kg
